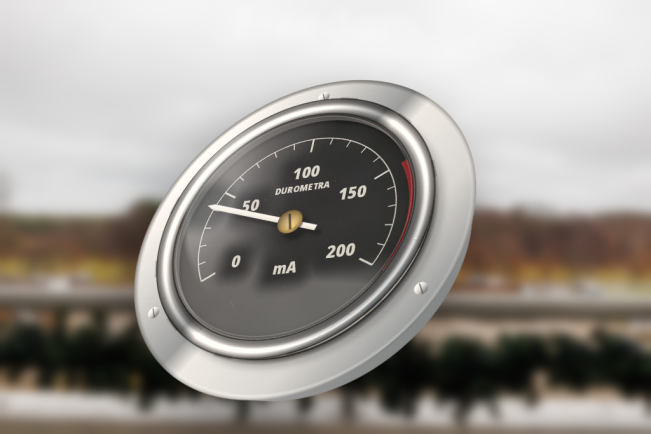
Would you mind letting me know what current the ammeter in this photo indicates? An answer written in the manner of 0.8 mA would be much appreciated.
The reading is 40 mA
